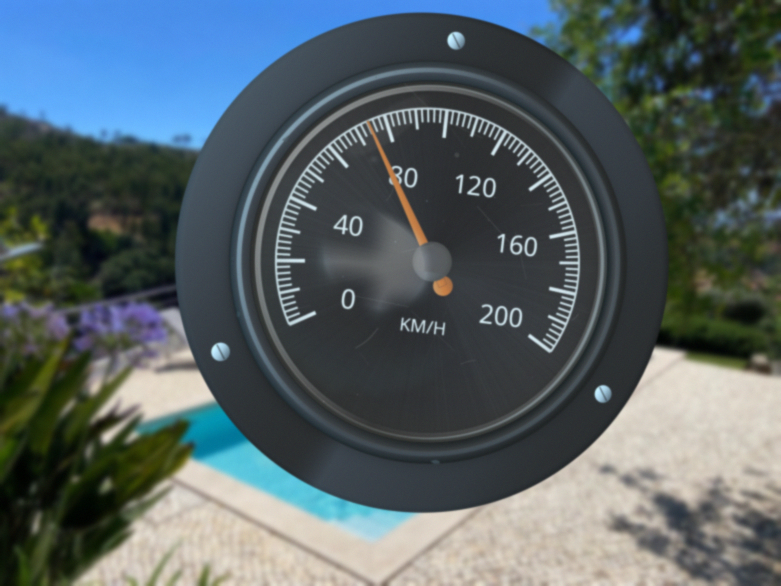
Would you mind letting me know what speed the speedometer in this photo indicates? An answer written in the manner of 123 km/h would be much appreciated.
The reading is 74 km/h
